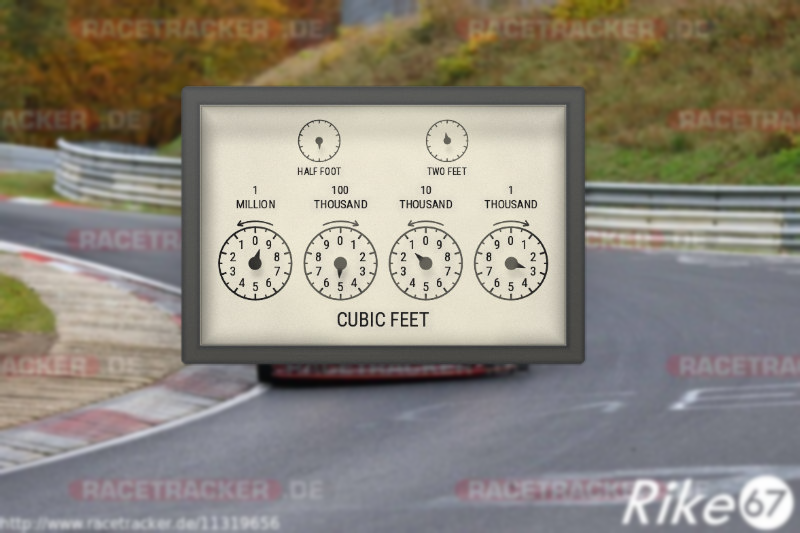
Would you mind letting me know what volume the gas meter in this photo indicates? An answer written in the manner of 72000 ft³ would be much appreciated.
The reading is 951300 ft³
